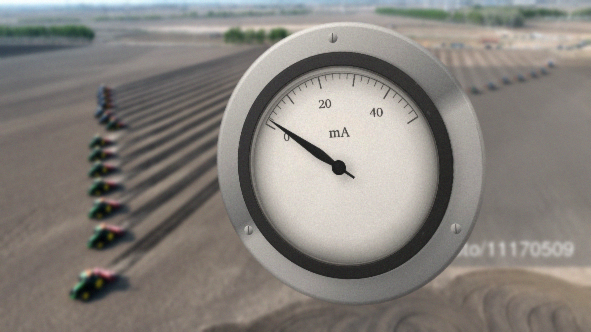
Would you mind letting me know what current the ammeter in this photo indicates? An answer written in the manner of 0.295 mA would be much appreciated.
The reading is 2 mA
